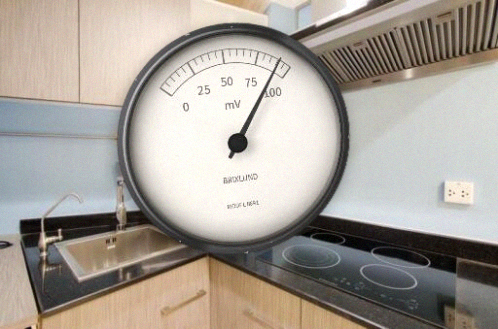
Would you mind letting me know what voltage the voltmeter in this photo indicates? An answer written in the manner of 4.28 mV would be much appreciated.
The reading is 90 mV
